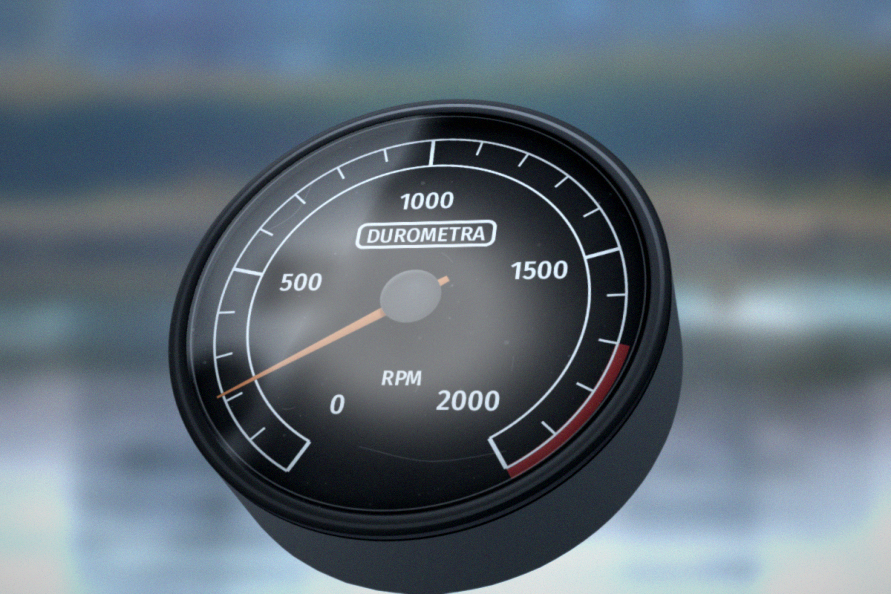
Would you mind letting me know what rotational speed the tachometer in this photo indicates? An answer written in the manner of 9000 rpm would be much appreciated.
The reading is 200 rpm
